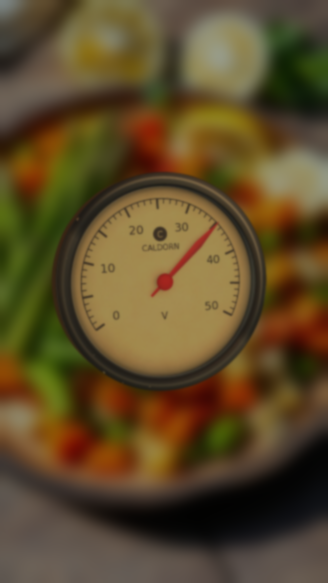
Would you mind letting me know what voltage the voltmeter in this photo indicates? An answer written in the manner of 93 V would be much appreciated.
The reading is 35 V
